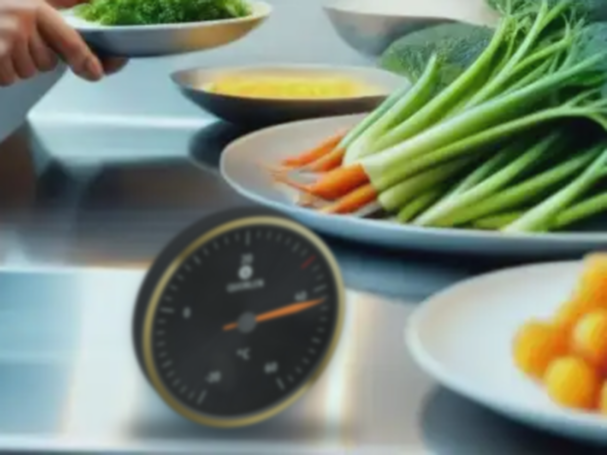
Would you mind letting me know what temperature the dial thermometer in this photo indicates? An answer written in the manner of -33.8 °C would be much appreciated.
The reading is 42 °C
